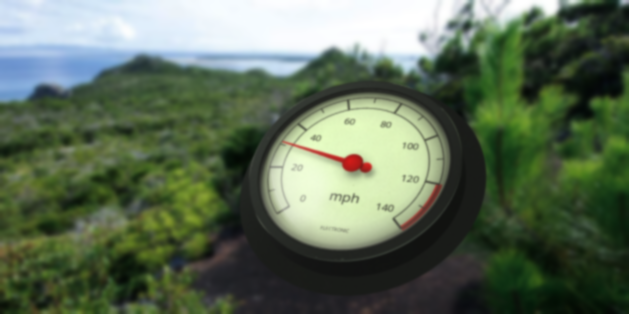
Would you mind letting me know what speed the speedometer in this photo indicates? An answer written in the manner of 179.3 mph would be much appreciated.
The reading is 30 mph
